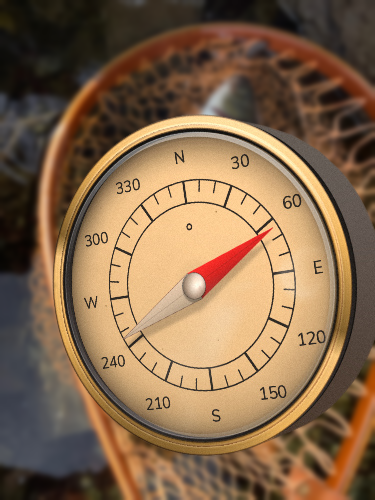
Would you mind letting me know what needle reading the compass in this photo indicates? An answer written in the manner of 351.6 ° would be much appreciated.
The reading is 65 °
